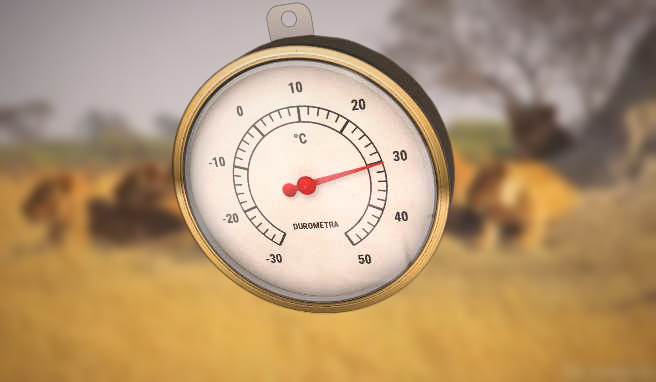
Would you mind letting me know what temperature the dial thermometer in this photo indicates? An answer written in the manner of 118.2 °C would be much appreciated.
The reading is 30 °C
